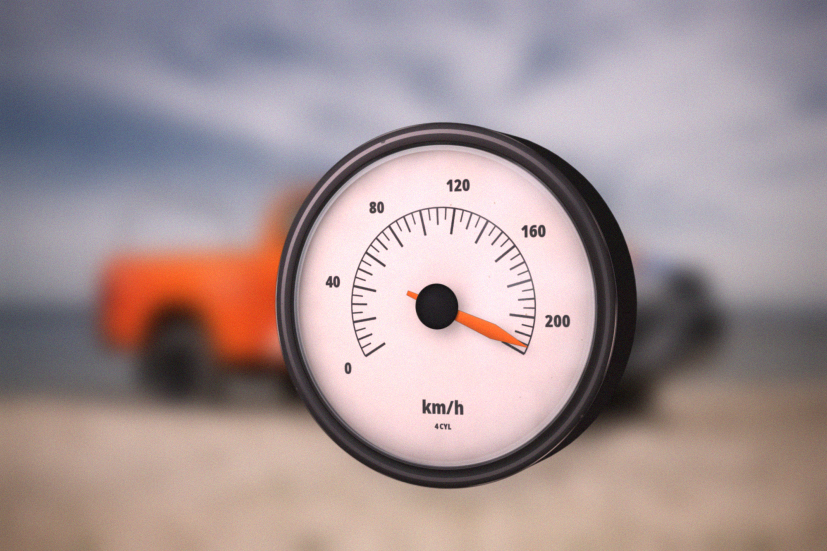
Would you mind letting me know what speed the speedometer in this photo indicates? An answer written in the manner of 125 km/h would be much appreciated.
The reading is 215 km/h
